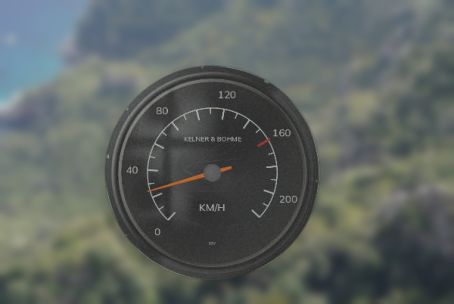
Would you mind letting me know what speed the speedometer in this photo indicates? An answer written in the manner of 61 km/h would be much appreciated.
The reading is 25 km/h
